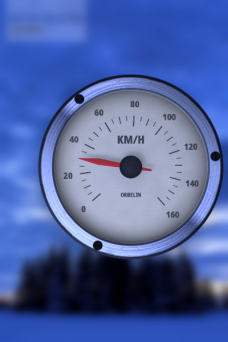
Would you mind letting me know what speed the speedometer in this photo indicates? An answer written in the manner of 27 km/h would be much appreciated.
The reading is 30 km/h
